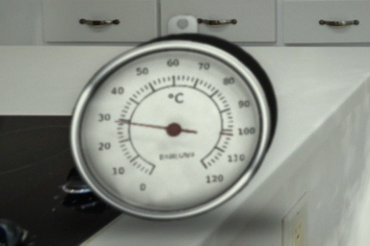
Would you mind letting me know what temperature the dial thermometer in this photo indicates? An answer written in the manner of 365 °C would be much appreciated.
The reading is 30 °C
